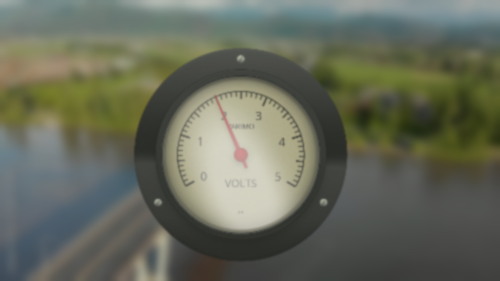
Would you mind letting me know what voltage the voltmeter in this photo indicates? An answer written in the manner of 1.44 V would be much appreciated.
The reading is 2 V
